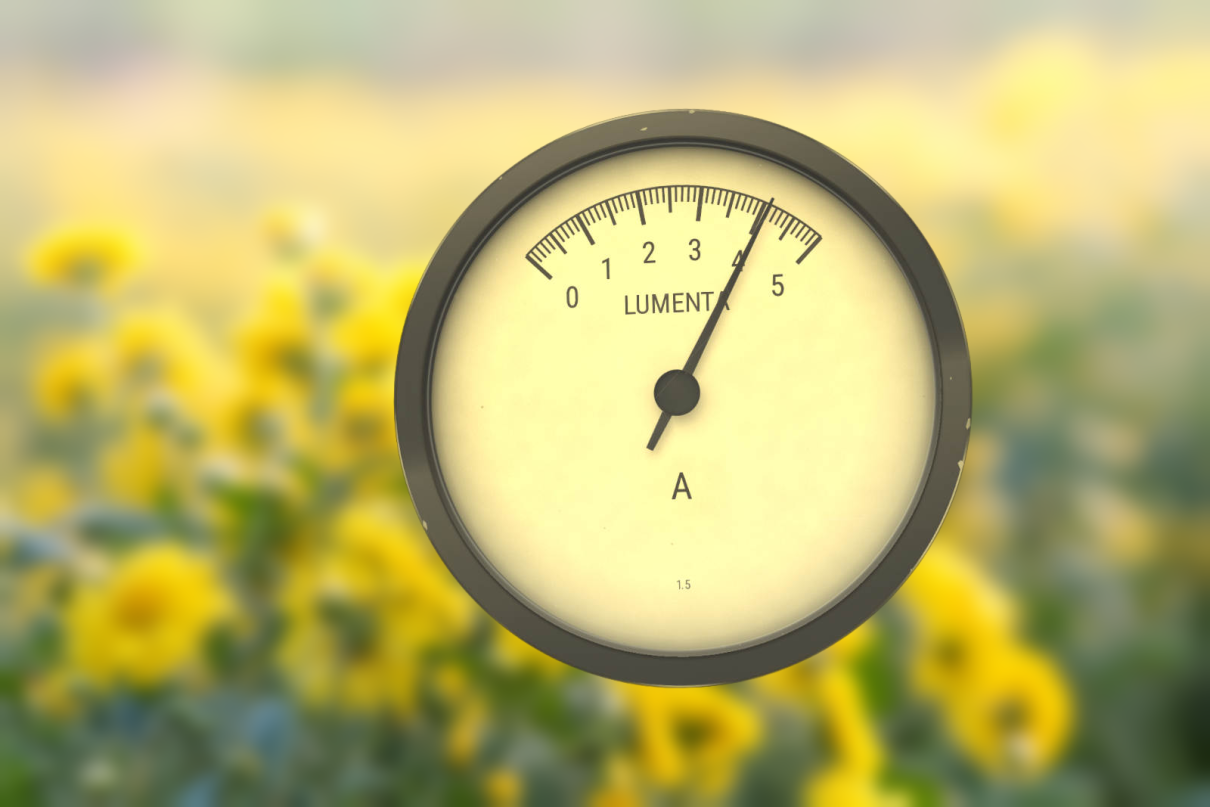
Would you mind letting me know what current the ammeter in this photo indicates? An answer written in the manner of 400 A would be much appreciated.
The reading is 4.1 A
